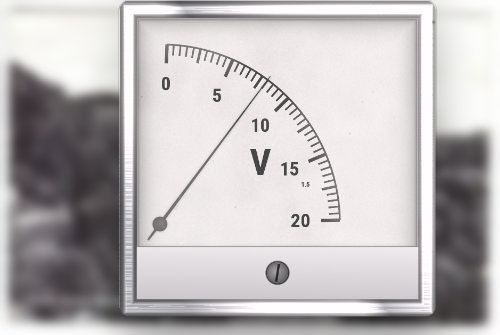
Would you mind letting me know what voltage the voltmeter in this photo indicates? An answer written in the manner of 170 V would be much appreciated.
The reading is 8 V
